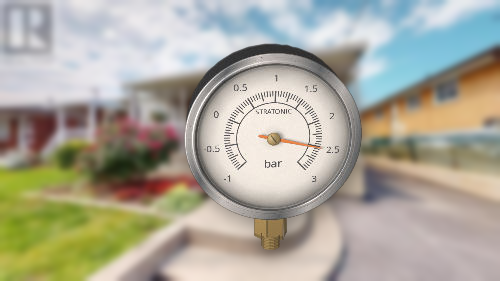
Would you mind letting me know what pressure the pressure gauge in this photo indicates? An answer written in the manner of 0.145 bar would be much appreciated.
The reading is 2.5 bar
